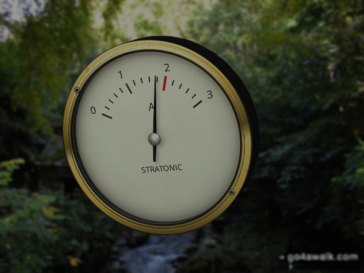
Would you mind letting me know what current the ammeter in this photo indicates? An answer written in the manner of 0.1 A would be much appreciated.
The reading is 1.8 A
